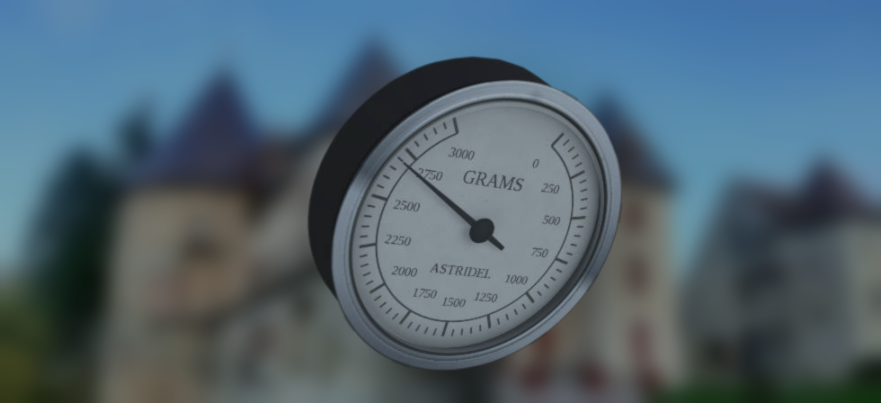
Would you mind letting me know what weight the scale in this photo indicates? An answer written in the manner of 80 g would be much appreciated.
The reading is 2700 g
